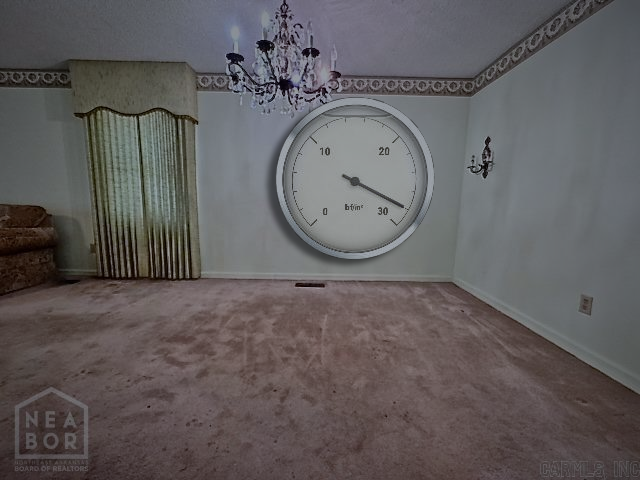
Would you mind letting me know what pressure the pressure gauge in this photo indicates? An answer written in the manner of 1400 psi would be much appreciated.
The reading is 28 psi
